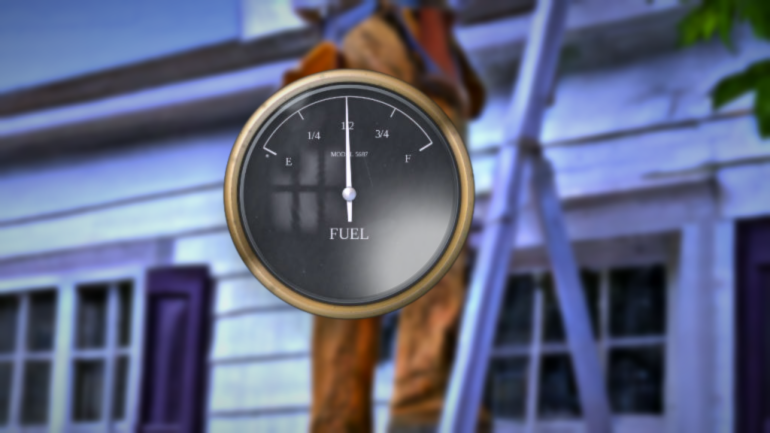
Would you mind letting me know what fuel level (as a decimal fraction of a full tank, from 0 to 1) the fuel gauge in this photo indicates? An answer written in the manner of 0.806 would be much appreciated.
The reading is 0.5
